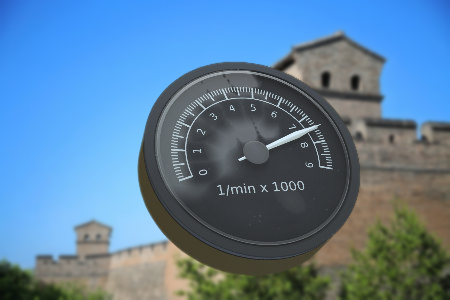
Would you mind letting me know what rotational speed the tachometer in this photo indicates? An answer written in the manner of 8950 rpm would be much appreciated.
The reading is 7500 rpm
